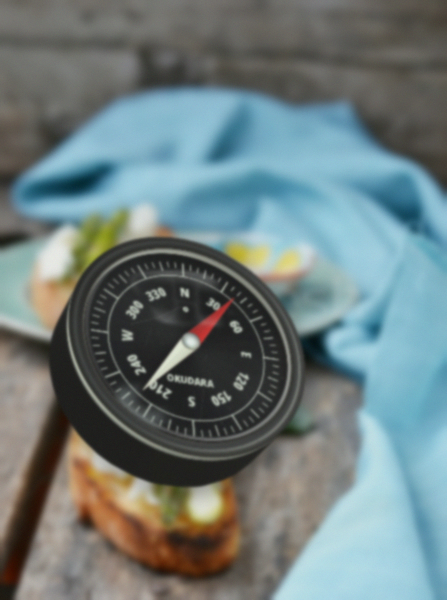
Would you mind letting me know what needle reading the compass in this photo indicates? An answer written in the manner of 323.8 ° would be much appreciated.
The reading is 40 °
